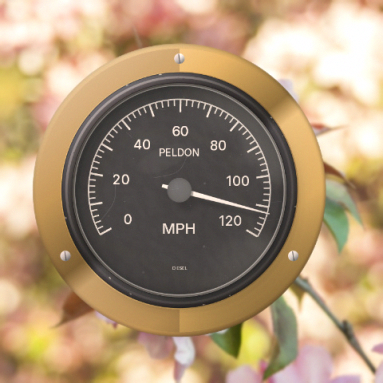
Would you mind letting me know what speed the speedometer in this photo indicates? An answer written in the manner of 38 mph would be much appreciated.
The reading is 112 mph
